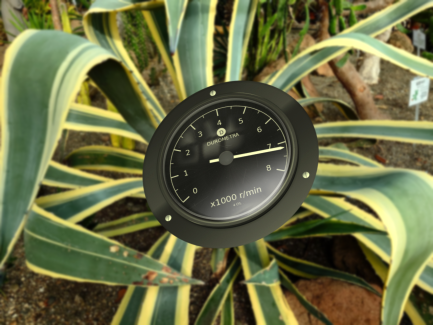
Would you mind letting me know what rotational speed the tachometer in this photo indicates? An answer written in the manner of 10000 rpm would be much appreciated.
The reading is 7250 rpm
